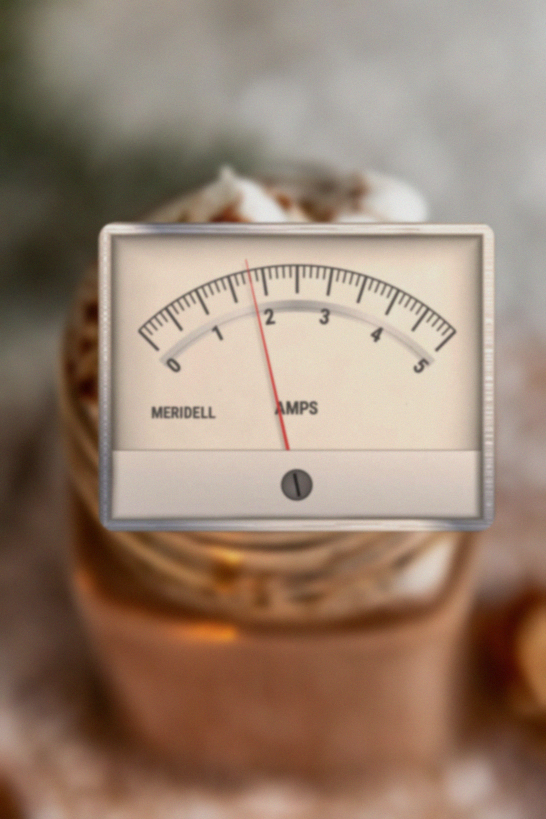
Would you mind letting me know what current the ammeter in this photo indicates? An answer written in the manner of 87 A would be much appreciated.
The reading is 1.8 A
